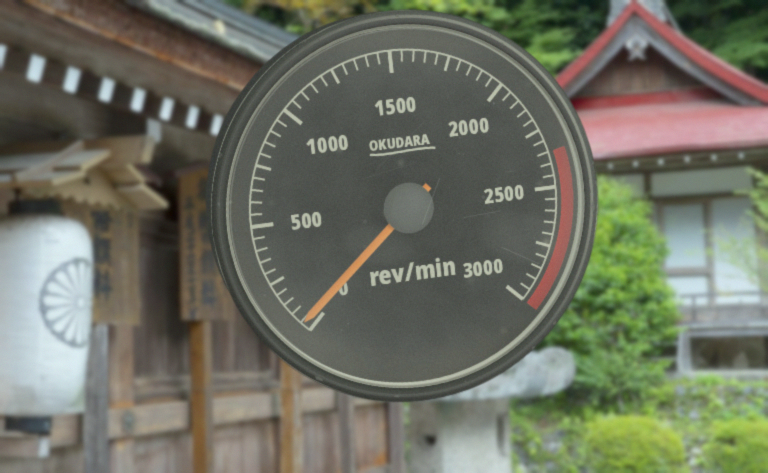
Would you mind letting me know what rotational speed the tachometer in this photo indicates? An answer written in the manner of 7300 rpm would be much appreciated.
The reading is 50 rpm
